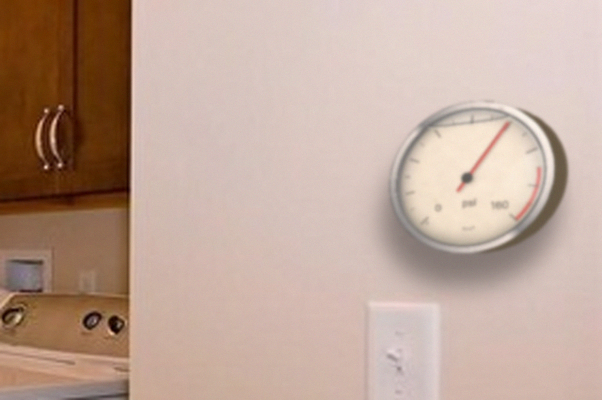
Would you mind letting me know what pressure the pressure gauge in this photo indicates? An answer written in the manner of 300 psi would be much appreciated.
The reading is 100 psi
